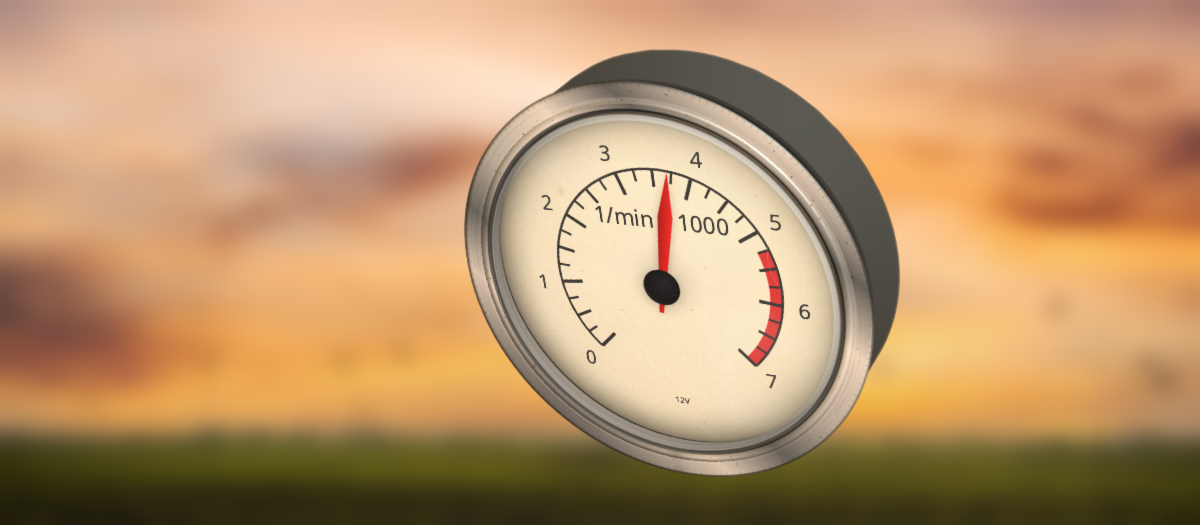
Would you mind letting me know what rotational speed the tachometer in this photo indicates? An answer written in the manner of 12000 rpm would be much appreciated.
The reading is 3750 rpm
